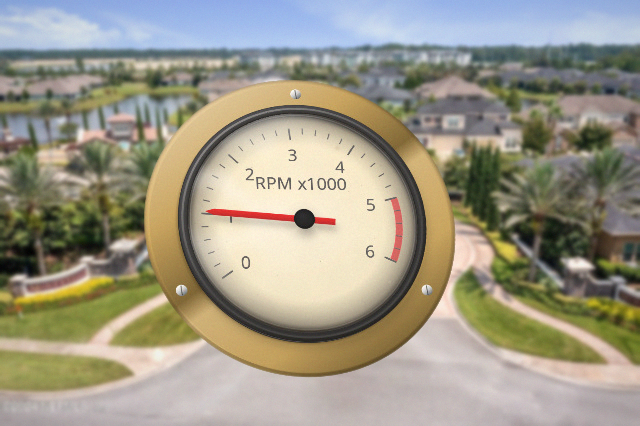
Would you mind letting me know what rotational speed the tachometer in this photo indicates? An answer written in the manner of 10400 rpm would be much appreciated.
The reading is 1000 rpm
